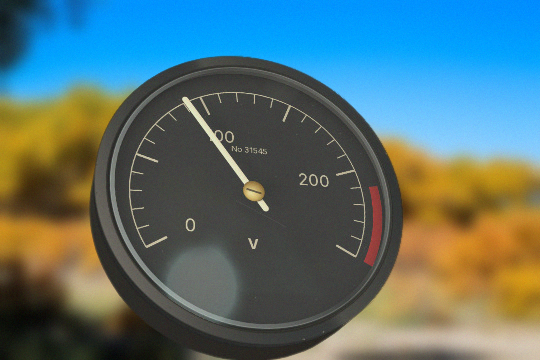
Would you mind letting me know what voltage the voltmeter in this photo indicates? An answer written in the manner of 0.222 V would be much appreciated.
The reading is 90 V
